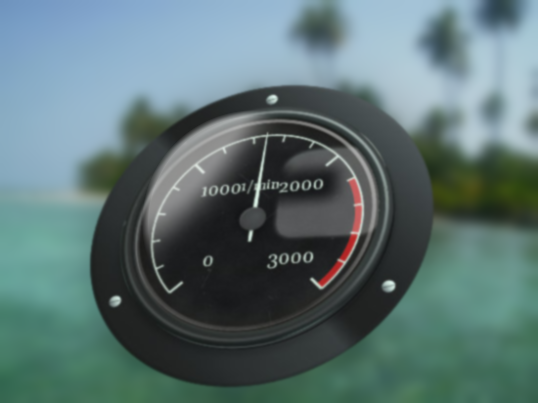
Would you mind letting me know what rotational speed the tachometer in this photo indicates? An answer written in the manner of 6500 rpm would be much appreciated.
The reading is 1500 rpm
